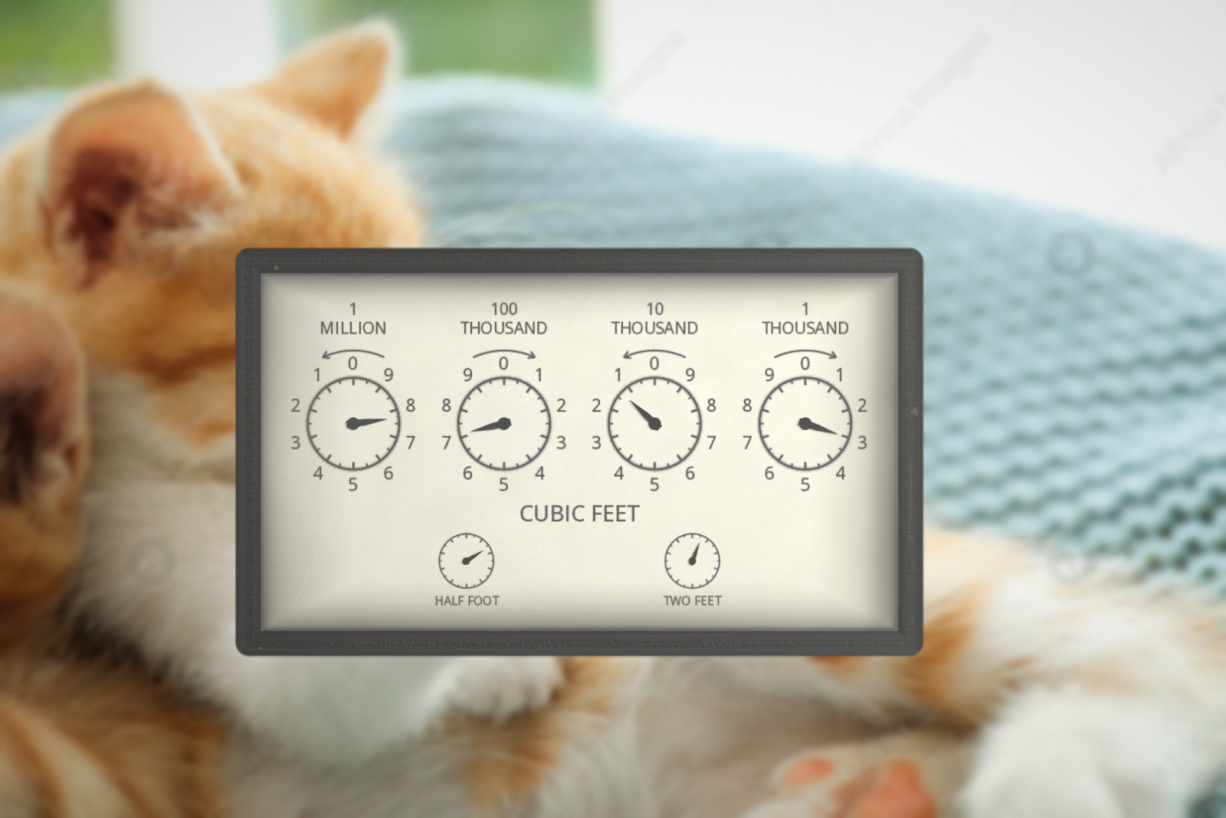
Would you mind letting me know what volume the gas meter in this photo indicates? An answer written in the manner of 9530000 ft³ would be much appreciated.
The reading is 771300 ft³
